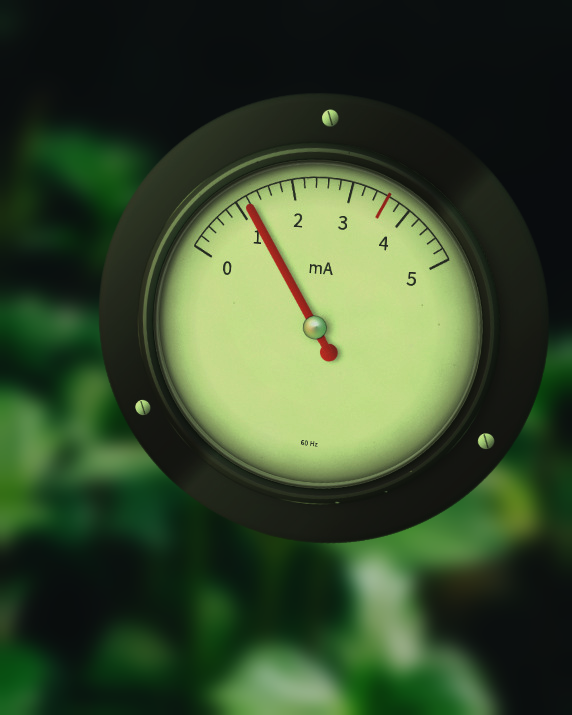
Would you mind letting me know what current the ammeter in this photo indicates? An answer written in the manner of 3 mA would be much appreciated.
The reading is 1.2 mA
